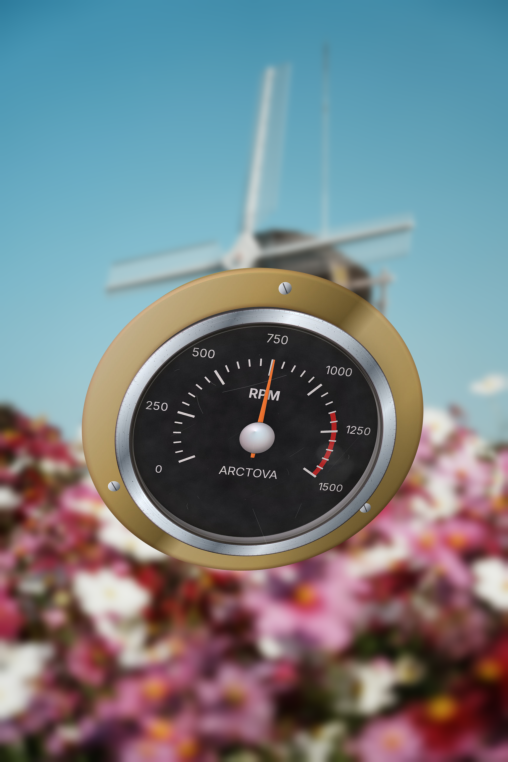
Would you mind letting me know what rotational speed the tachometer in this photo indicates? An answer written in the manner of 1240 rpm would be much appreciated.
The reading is 750 rpm
